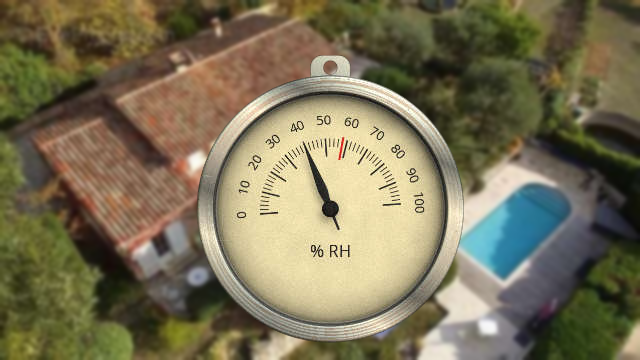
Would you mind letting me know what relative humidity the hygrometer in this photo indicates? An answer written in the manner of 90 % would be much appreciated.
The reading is 40 %
